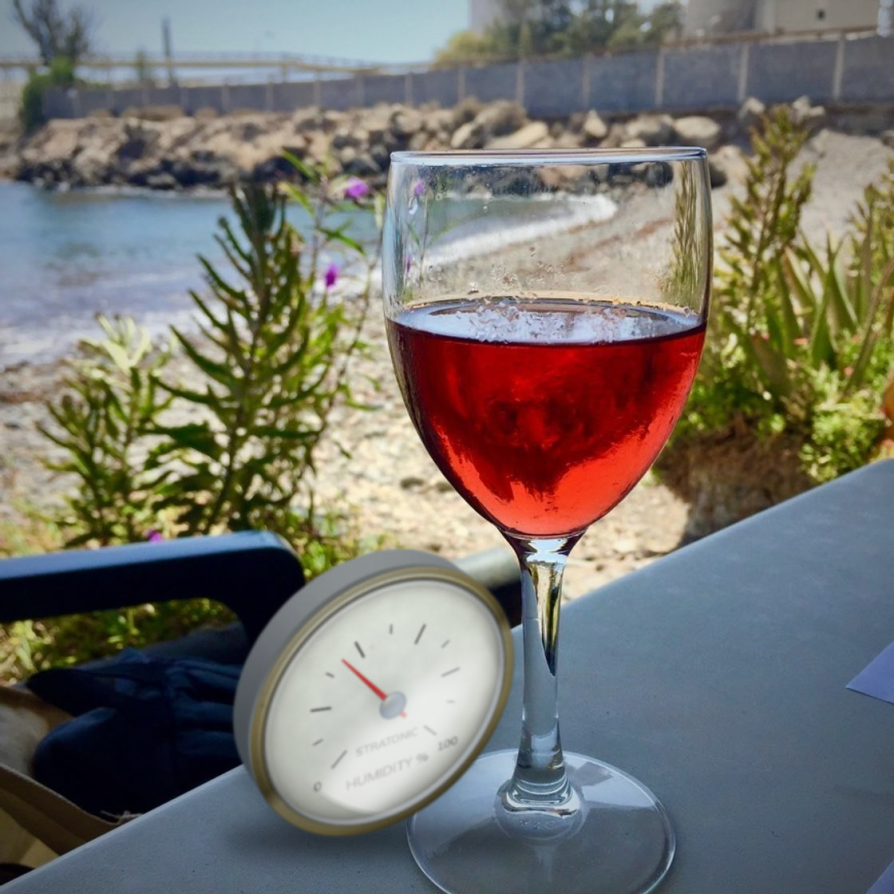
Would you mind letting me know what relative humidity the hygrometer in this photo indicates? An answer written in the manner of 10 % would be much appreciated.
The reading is 35 %
